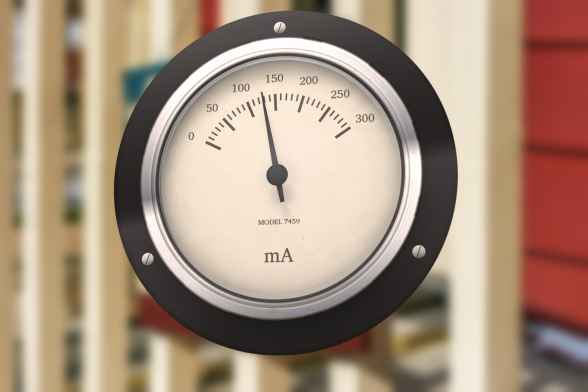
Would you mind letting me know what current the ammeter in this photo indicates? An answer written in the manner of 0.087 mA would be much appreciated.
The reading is 130 mA
